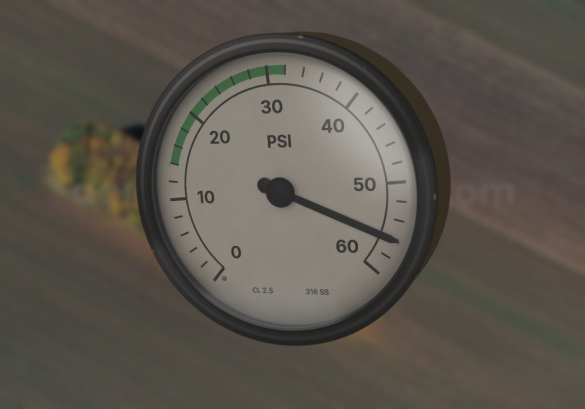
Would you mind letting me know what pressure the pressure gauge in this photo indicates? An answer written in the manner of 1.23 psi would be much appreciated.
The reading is 56 psi
